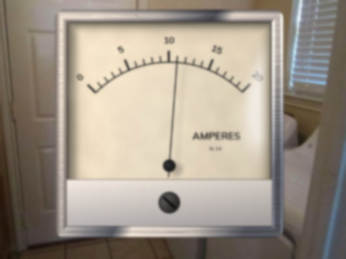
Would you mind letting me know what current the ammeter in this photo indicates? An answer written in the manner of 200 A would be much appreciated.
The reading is 11 A
